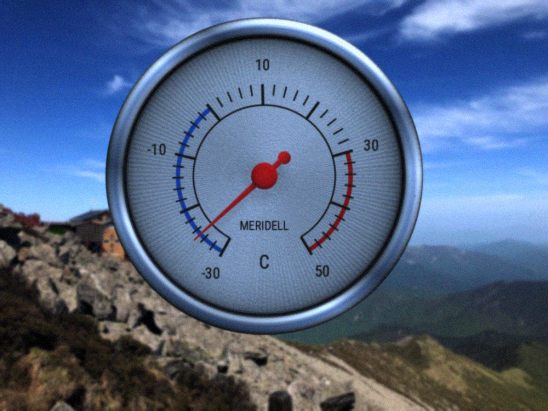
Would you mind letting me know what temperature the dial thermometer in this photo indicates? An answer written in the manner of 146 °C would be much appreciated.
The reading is -25 °C
